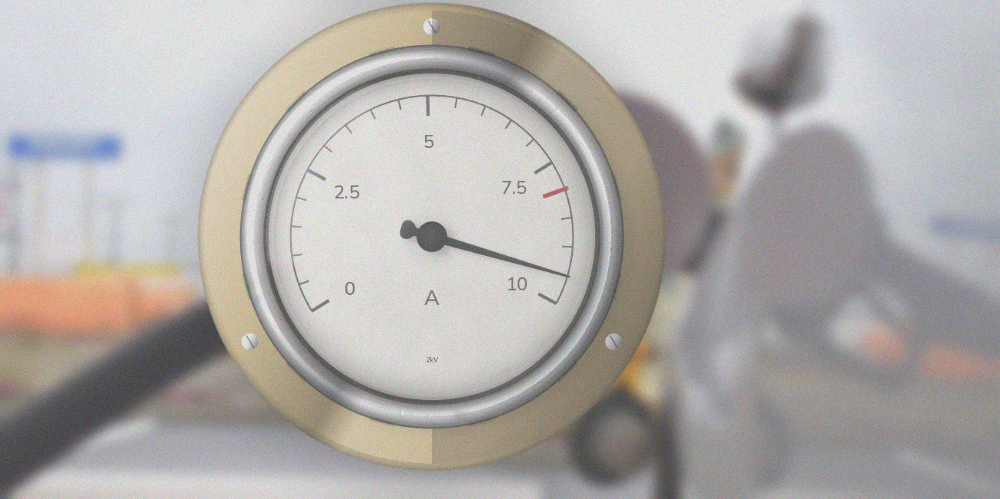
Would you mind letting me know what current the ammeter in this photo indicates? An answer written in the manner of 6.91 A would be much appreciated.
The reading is 9.5 A
